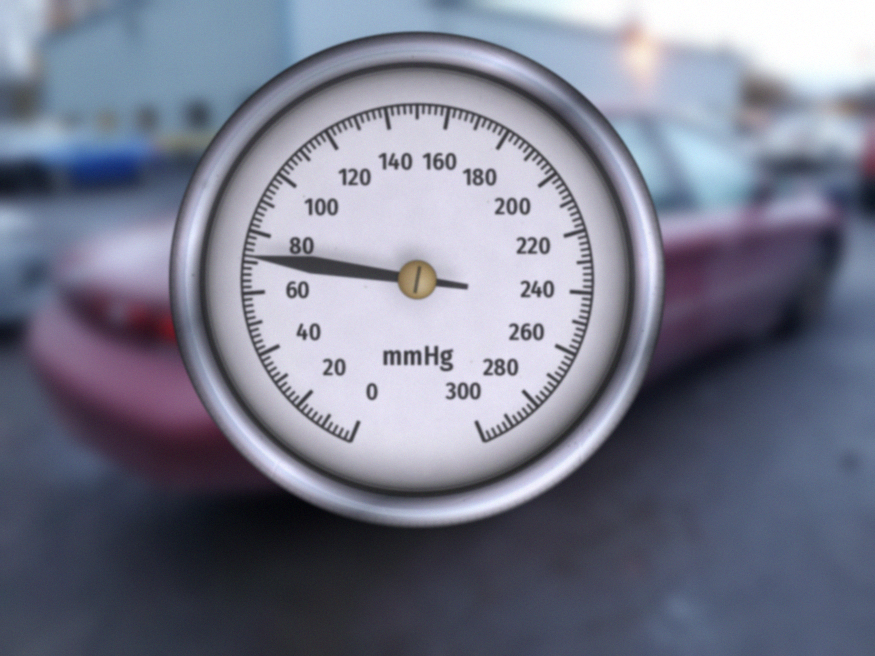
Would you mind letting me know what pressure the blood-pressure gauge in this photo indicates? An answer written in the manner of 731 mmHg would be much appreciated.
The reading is 72 mmHg
